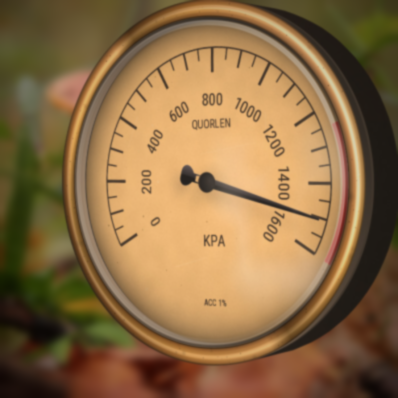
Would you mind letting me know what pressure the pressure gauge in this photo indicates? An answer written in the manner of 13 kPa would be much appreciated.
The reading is 1500 kPa
